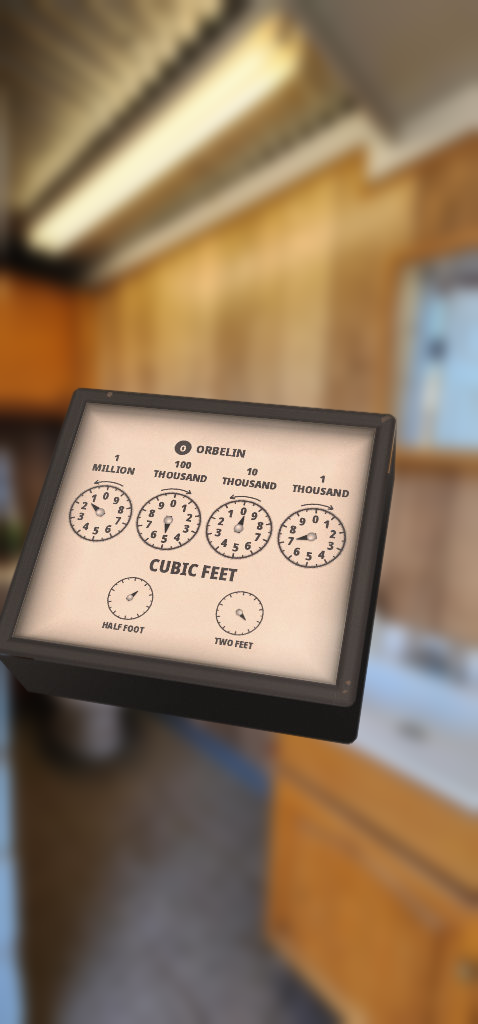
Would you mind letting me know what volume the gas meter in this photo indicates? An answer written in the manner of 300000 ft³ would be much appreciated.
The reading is 149700 ft³
